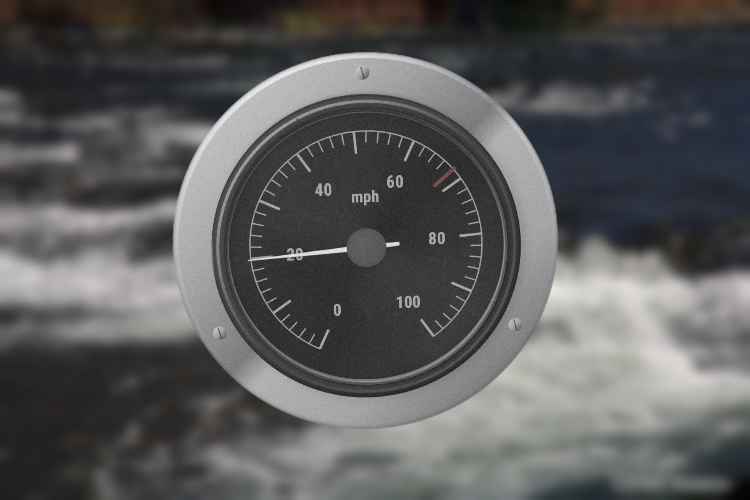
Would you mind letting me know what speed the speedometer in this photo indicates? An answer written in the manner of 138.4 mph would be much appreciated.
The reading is 20 mph
